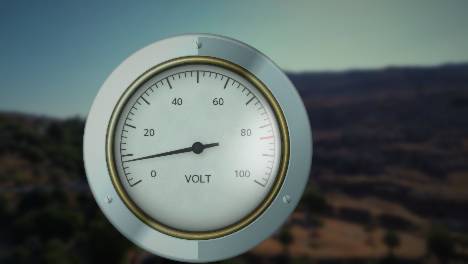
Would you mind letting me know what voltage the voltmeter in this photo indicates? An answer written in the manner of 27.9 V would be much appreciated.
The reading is 8 V
